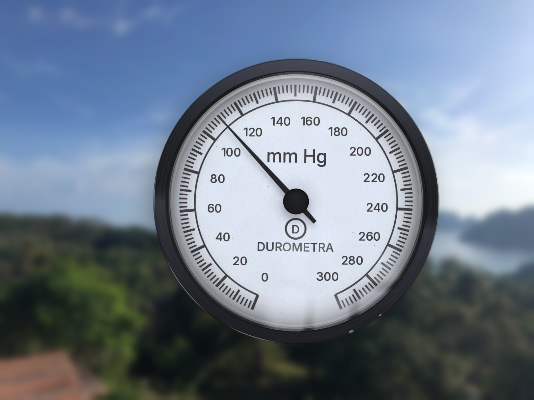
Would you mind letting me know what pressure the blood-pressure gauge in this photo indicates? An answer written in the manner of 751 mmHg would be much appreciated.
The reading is 110 mmHg
